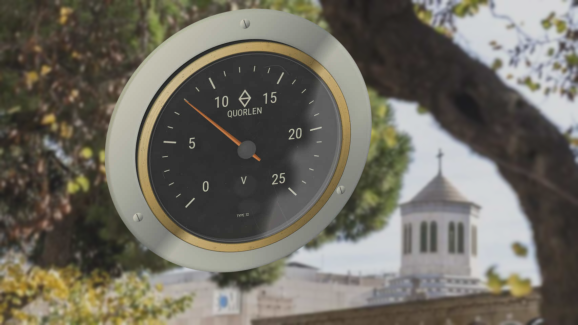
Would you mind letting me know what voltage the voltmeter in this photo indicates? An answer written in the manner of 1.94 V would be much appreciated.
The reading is 8 V
